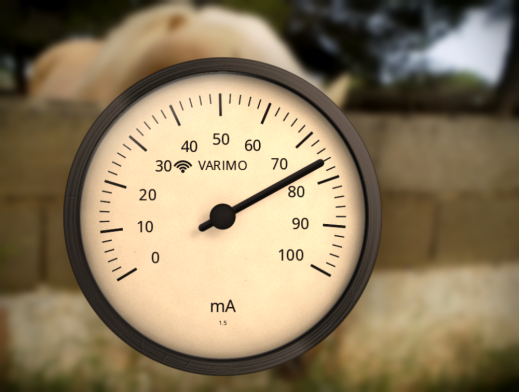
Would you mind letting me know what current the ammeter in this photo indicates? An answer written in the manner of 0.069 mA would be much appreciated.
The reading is 76 mA
